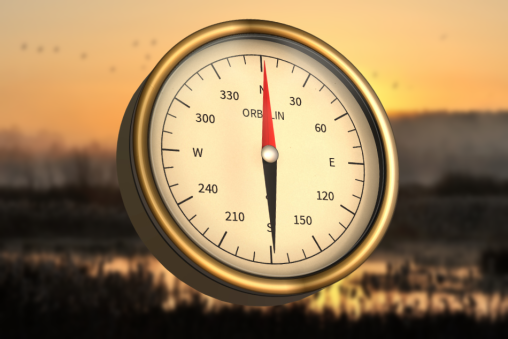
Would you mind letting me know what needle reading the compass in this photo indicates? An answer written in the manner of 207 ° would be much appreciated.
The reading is 0 °
